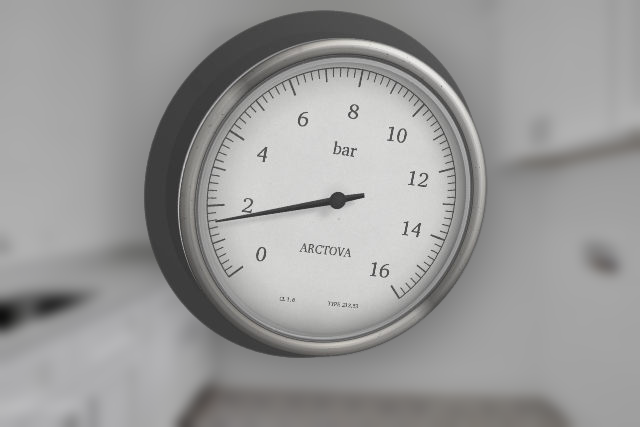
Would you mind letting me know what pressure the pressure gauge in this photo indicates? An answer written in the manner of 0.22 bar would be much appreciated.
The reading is 1.6 bar
